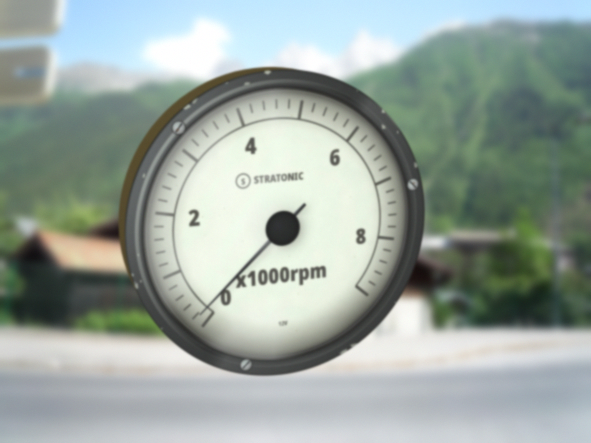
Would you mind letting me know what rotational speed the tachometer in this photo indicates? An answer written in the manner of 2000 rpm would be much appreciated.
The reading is 200 rpm
